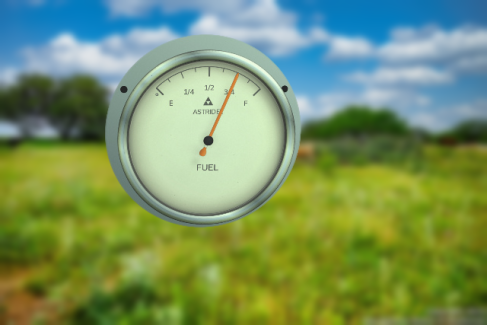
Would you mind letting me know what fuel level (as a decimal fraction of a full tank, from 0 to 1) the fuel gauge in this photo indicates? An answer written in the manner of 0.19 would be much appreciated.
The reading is 0.75
